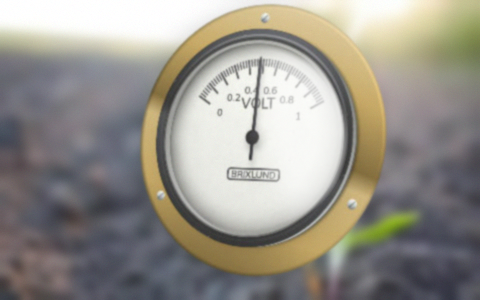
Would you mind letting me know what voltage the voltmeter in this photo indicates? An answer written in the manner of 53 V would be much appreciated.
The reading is 0.5 V
